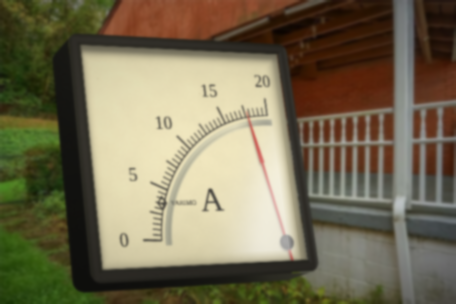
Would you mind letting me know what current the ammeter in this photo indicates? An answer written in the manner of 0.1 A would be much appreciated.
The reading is 17.5 A
